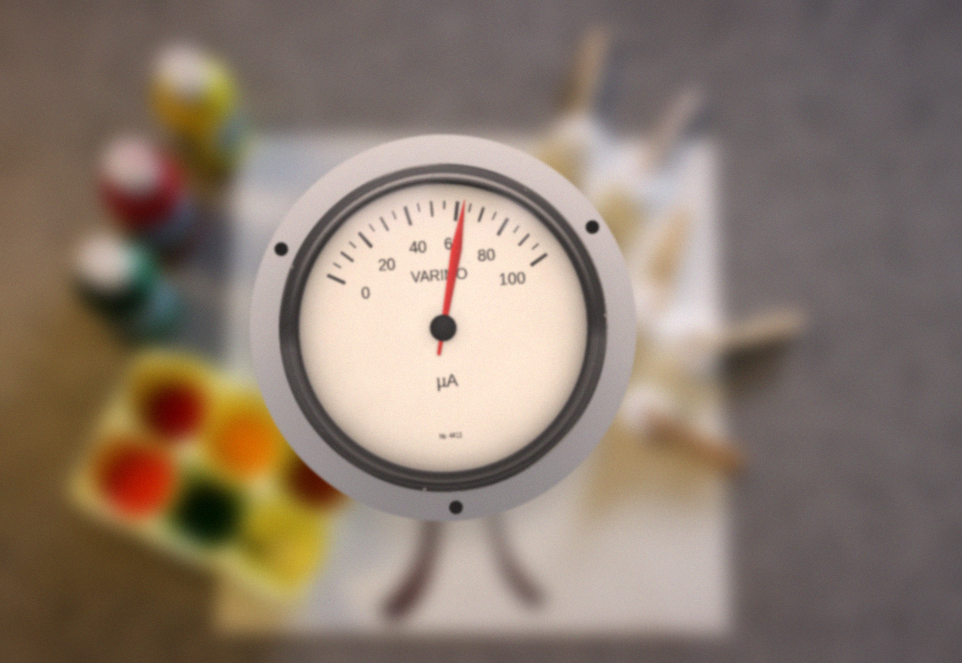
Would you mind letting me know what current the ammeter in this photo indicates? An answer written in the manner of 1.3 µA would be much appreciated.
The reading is 62.5 µA
